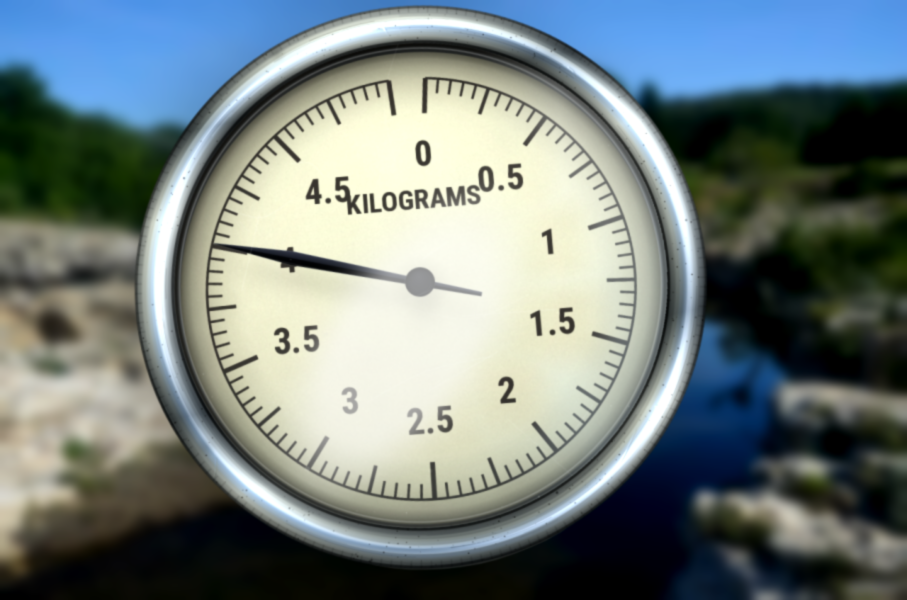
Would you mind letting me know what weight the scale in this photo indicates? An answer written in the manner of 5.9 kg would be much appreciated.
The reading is 4 kg
